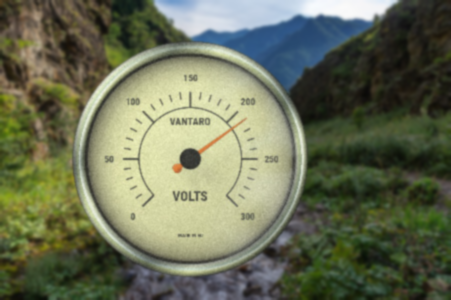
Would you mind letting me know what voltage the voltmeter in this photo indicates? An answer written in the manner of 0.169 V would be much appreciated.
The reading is 210 V
